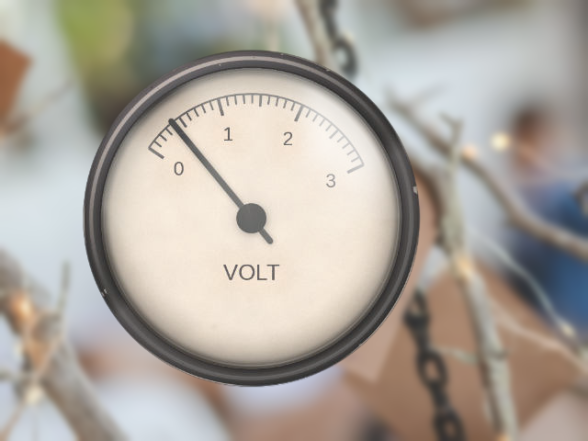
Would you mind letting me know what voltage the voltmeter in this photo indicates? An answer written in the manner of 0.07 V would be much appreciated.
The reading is 0.4 V
